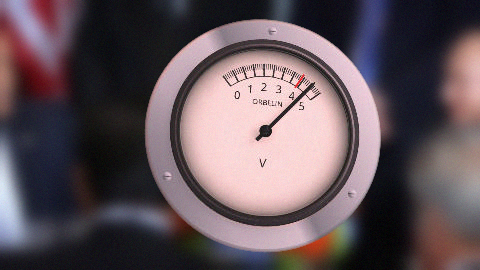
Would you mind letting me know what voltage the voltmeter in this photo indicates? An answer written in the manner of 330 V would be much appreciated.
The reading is 4.5 V
